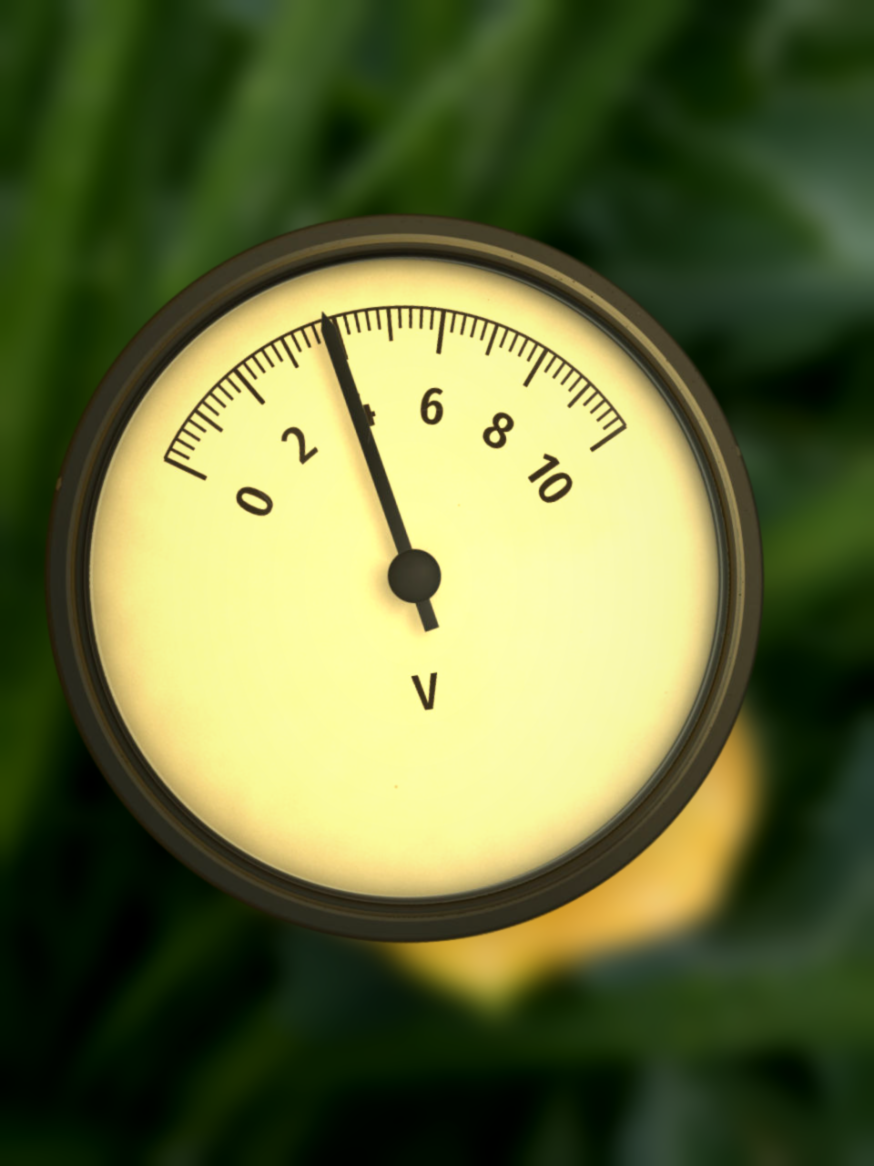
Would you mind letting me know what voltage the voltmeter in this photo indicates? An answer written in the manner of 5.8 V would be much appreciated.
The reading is 3.8 V
